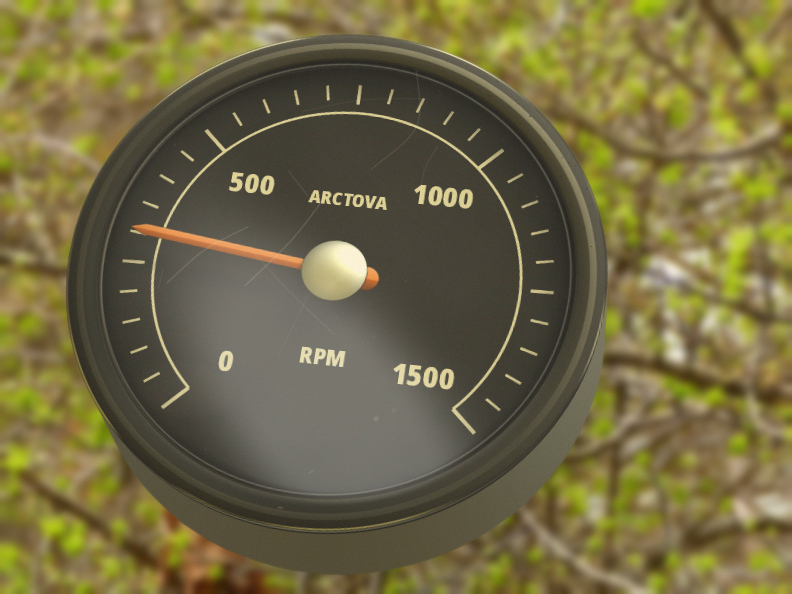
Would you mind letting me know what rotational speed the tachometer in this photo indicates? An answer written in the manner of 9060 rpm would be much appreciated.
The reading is 300 rpm
